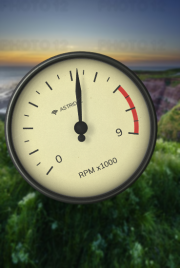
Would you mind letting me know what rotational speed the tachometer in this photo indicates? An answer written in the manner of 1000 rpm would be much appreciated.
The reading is 5250 rpm
